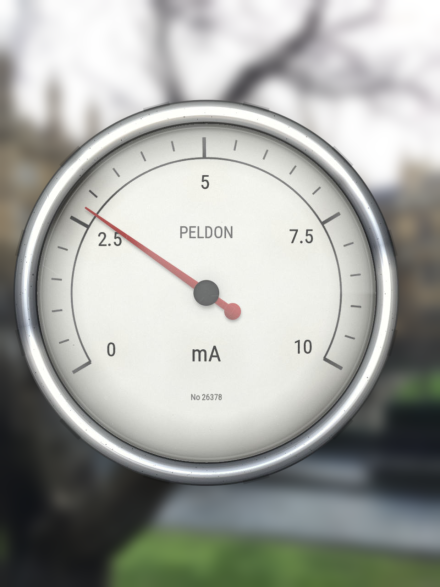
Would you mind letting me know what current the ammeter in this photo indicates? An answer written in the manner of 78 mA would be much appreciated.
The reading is 2.75 mA
